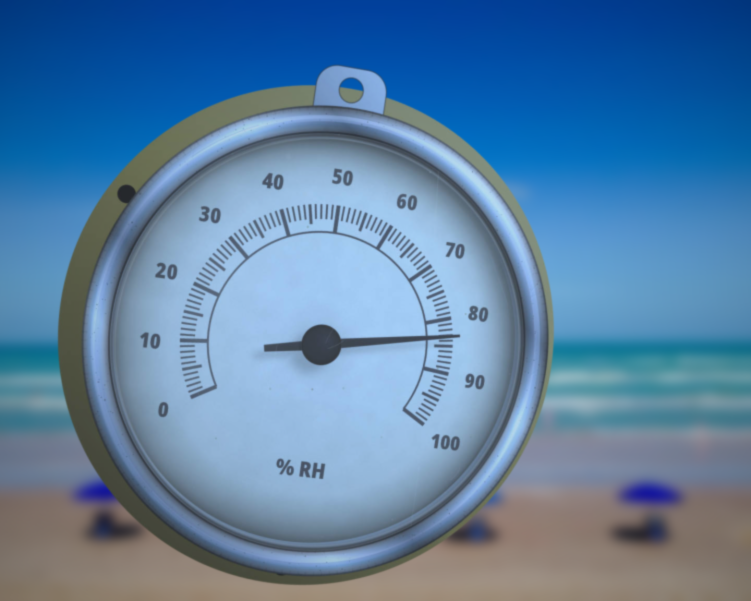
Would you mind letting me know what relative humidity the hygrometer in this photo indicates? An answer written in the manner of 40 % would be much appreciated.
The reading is 83 %
